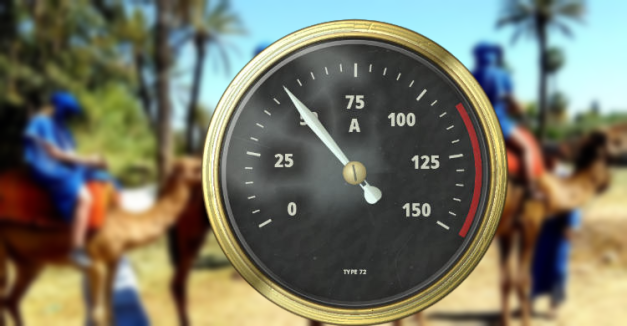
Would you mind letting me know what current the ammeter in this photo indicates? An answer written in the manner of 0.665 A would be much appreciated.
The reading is 50 A
